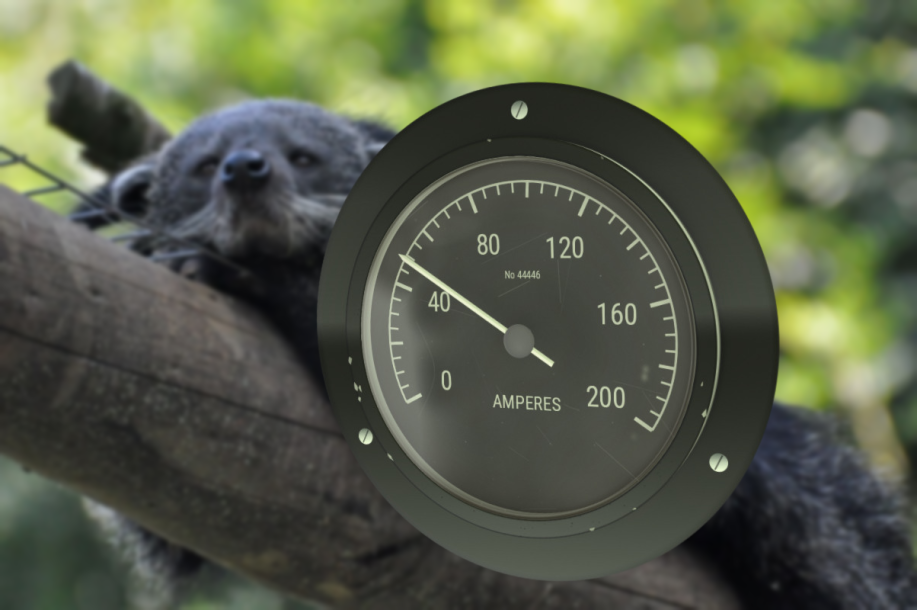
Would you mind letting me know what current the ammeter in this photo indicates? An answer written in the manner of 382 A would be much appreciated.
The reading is 50 A
